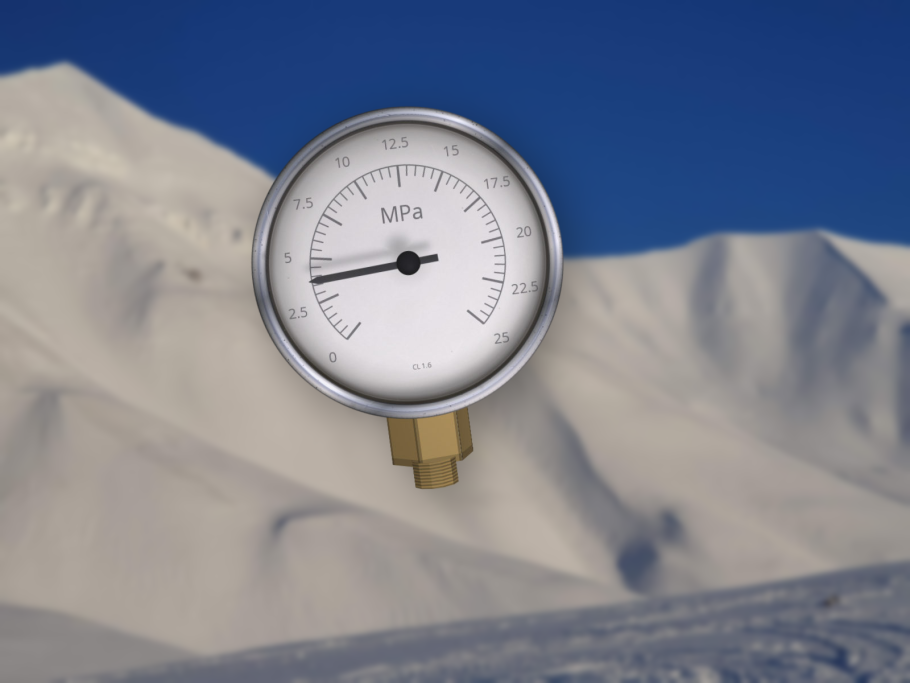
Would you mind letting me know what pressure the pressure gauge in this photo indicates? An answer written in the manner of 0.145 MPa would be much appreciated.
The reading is 3.75 MPa
